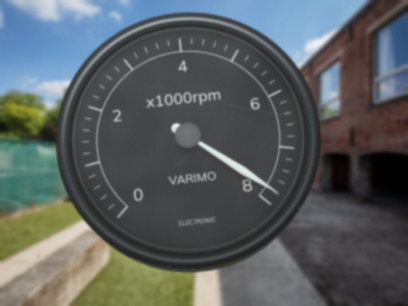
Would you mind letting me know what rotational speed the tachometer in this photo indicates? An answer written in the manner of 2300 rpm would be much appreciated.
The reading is 7800 rpm
